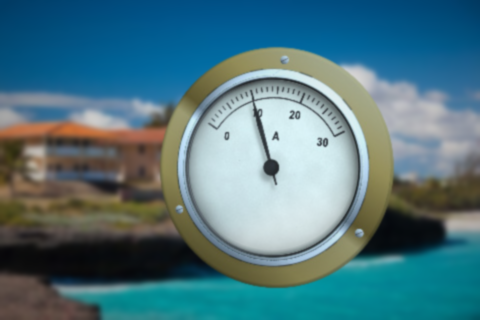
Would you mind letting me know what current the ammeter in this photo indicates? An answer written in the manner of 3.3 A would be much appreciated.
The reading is 10 A
